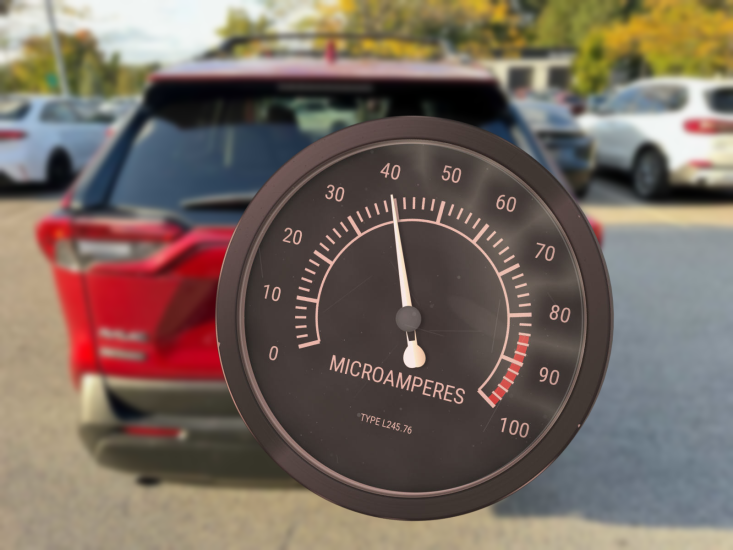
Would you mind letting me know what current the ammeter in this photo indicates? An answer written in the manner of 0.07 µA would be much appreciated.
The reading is 40 µA
